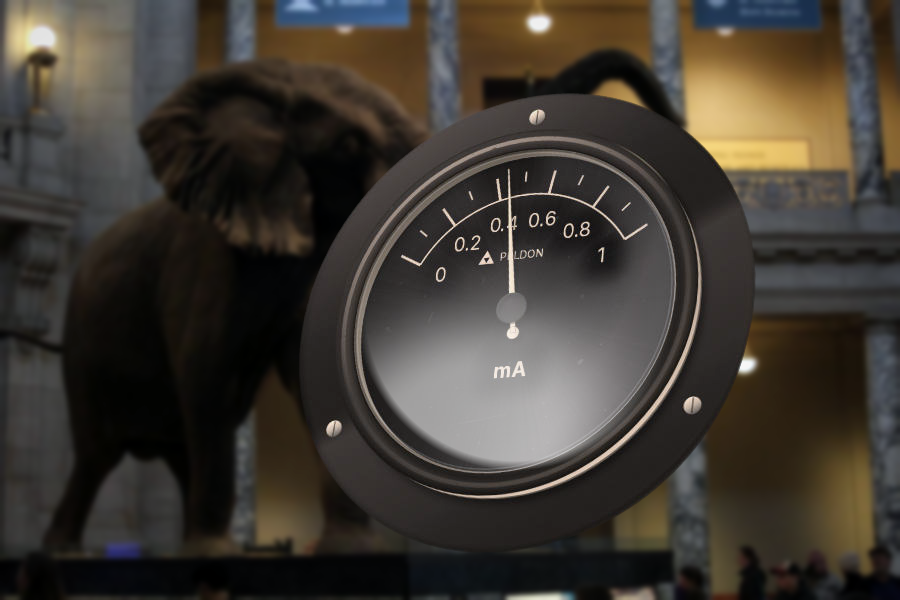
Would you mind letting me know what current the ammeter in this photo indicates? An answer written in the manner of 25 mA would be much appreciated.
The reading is 0.45 mA
